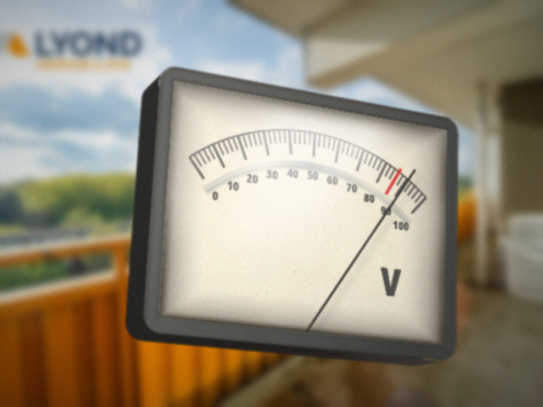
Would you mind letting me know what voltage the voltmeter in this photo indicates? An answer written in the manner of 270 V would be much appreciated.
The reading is 90 V
